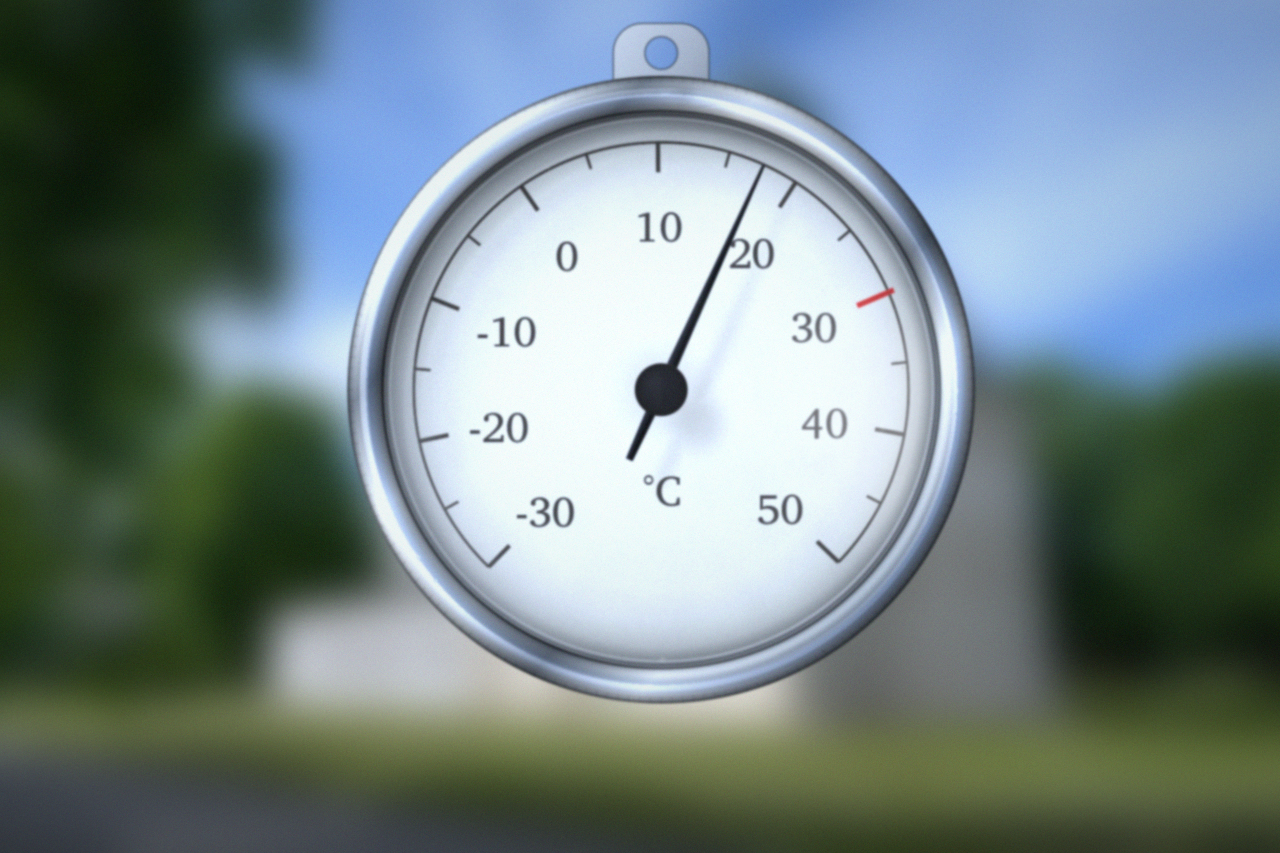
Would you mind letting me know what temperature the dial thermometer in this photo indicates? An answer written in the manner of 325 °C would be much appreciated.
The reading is 17.5 °C
